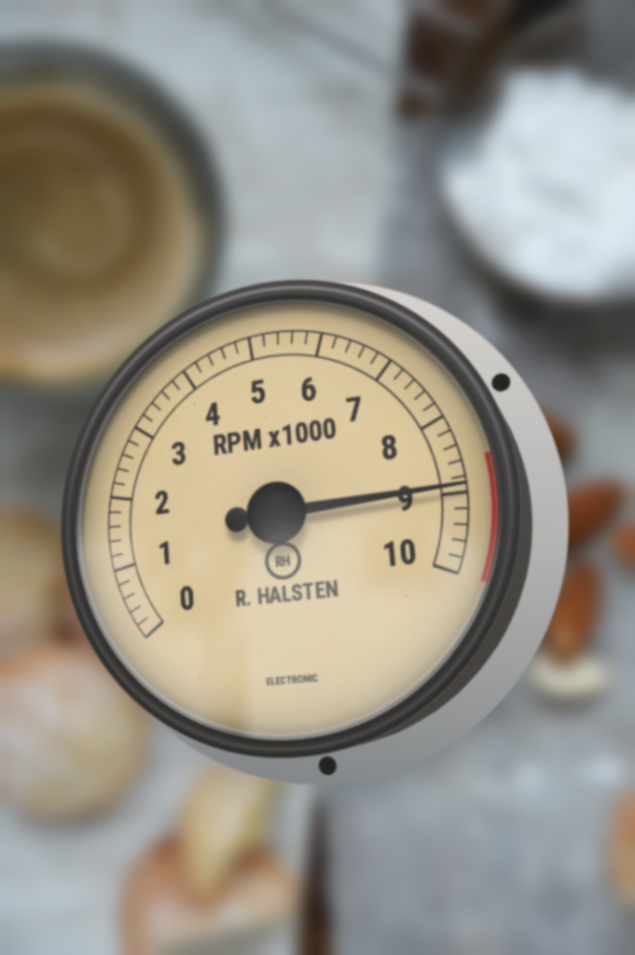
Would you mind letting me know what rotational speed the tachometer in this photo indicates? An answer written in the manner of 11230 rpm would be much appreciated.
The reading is 8900 rpm
